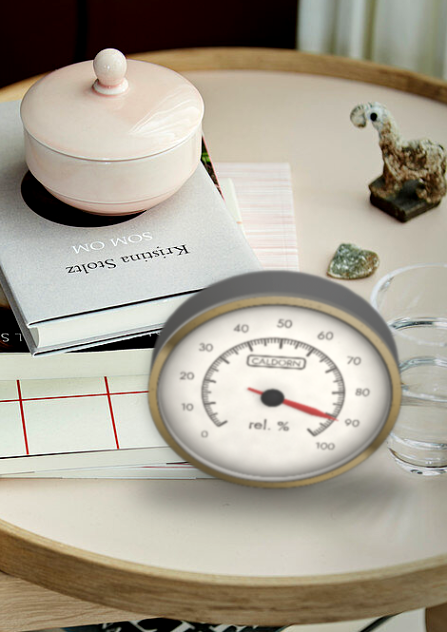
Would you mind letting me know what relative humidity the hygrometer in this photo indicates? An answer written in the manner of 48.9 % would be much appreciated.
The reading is 90 %
